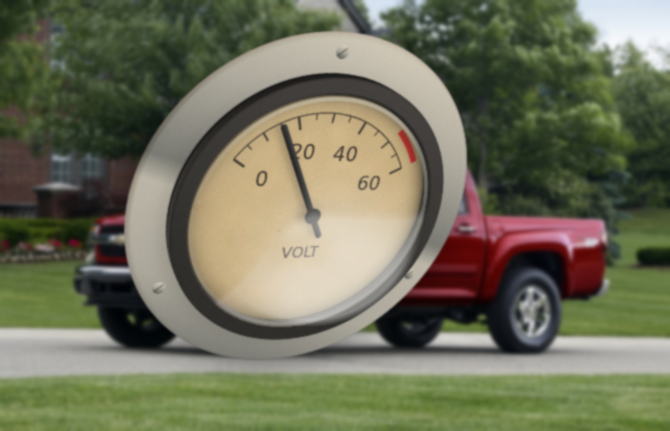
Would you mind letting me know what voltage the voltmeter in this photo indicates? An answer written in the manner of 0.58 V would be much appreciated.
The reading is 15 V
